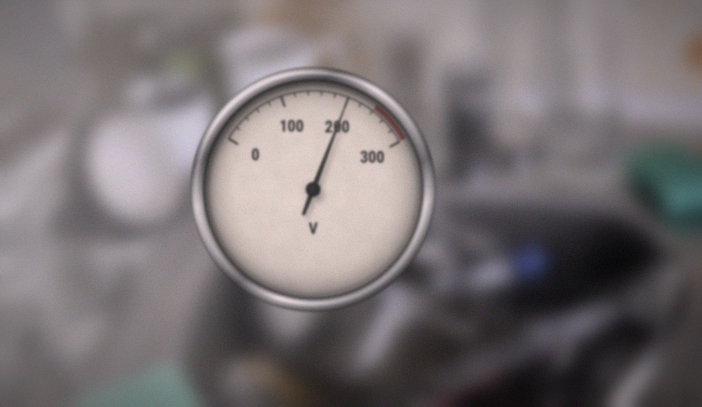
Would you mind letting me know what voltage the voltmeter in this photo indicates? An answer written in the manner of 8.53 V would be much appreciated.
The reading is 200 V
